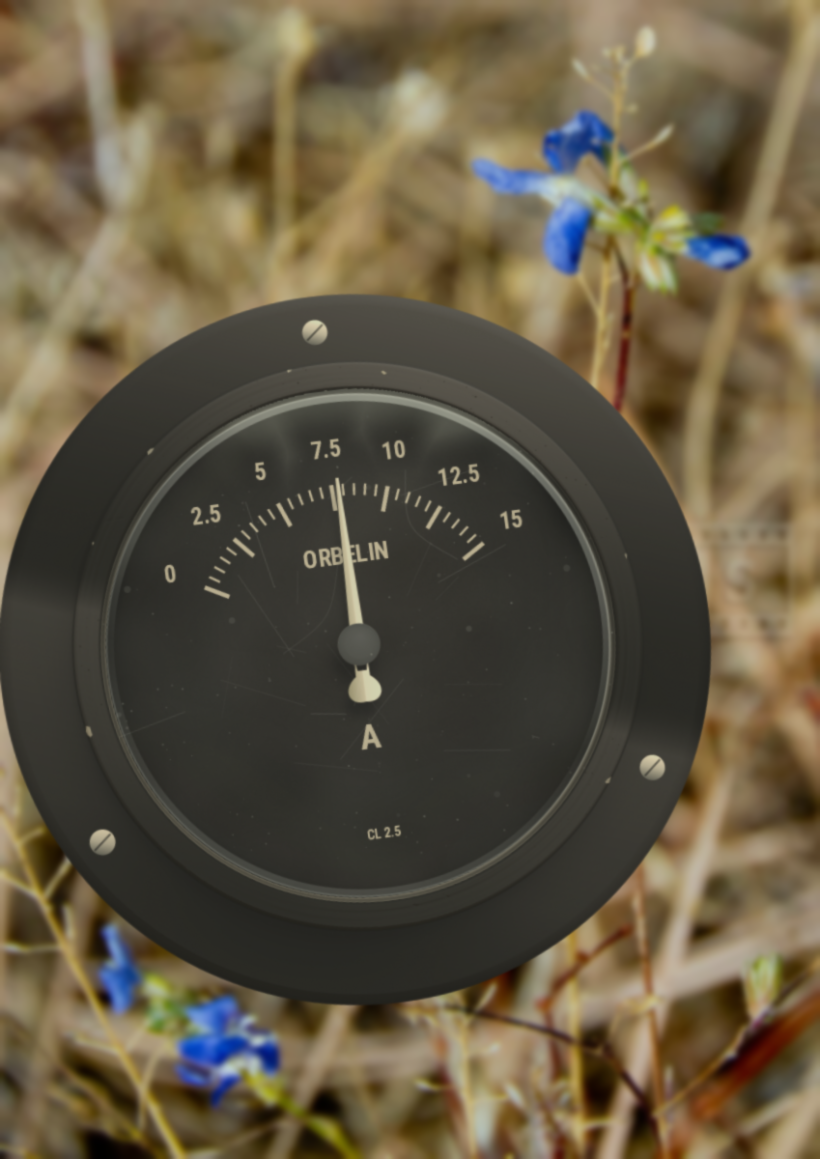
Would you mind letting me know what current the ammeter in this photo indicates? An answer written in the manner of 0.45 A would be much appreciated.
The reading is 7.75 A
